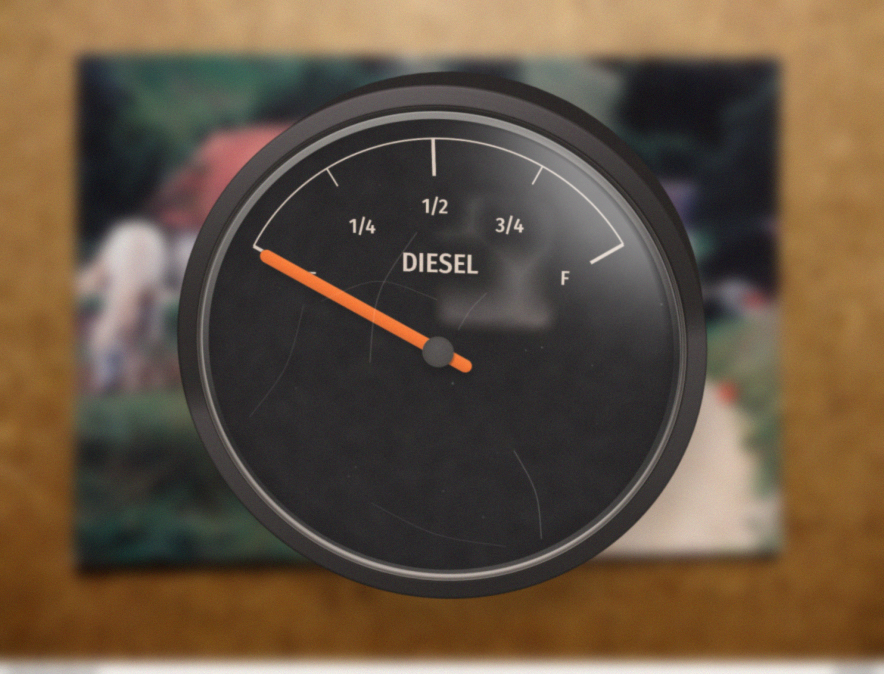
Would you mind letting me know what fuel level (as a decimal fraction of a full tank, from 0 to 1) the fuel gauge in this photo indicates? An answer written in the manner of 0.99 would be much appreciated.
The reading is 0
